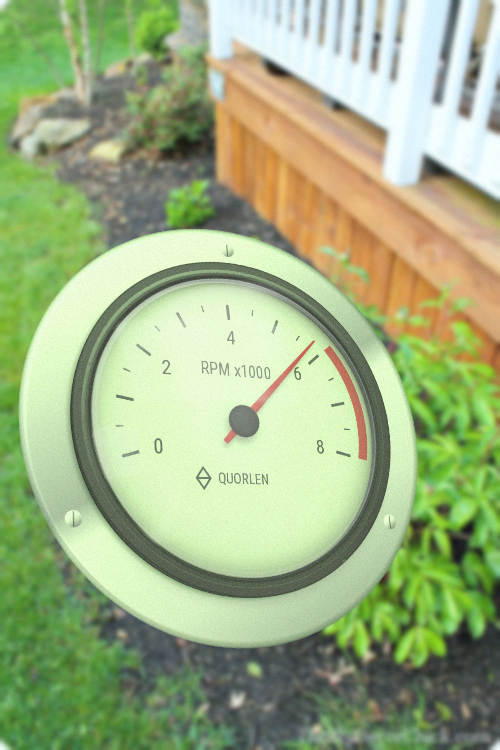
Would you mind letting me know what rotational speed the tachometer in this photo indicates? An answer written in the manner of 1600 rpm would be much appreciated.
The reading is 5750 rpm
